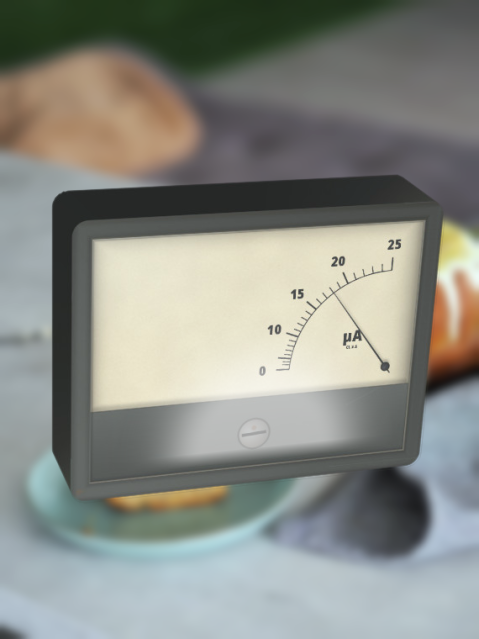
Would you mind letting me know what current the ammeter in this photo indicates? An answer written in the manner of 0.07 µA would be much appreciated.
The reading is 18 µA
